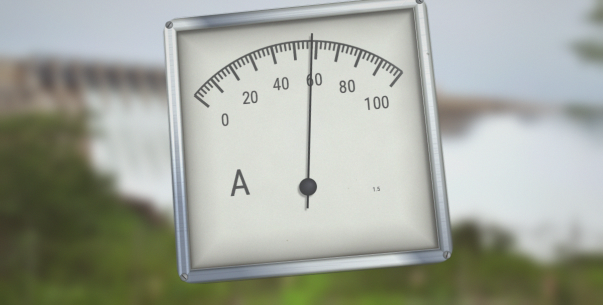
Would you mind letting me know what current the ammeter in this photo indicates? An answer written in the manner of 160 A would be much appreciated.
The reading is 58 A
